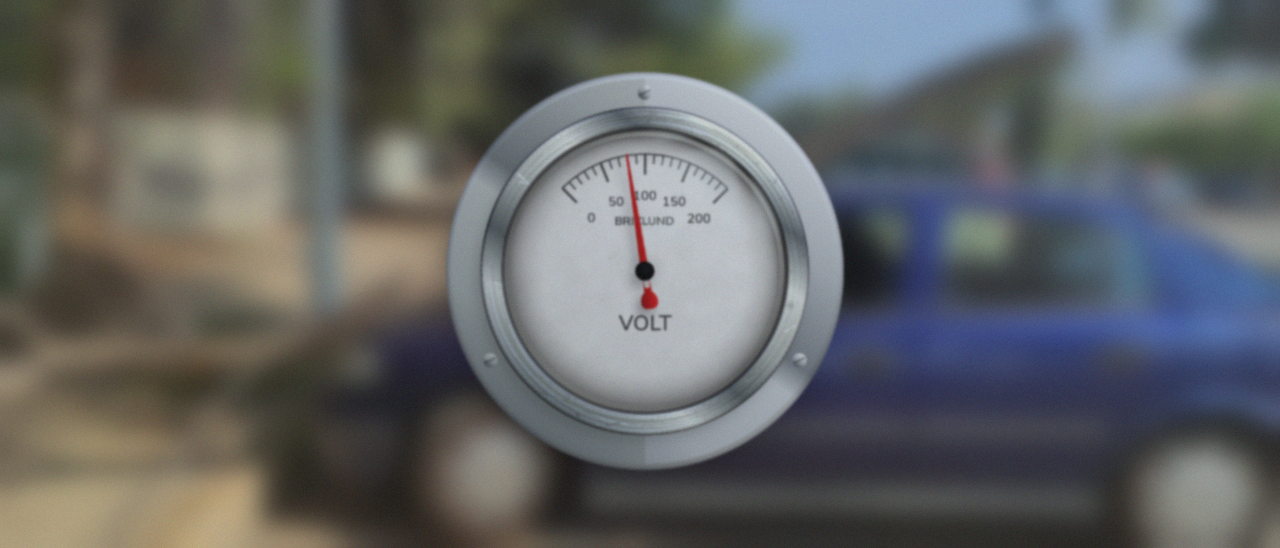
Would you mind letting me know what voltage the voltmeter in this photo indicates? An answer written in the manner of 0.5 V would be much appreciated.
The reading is 80 V
